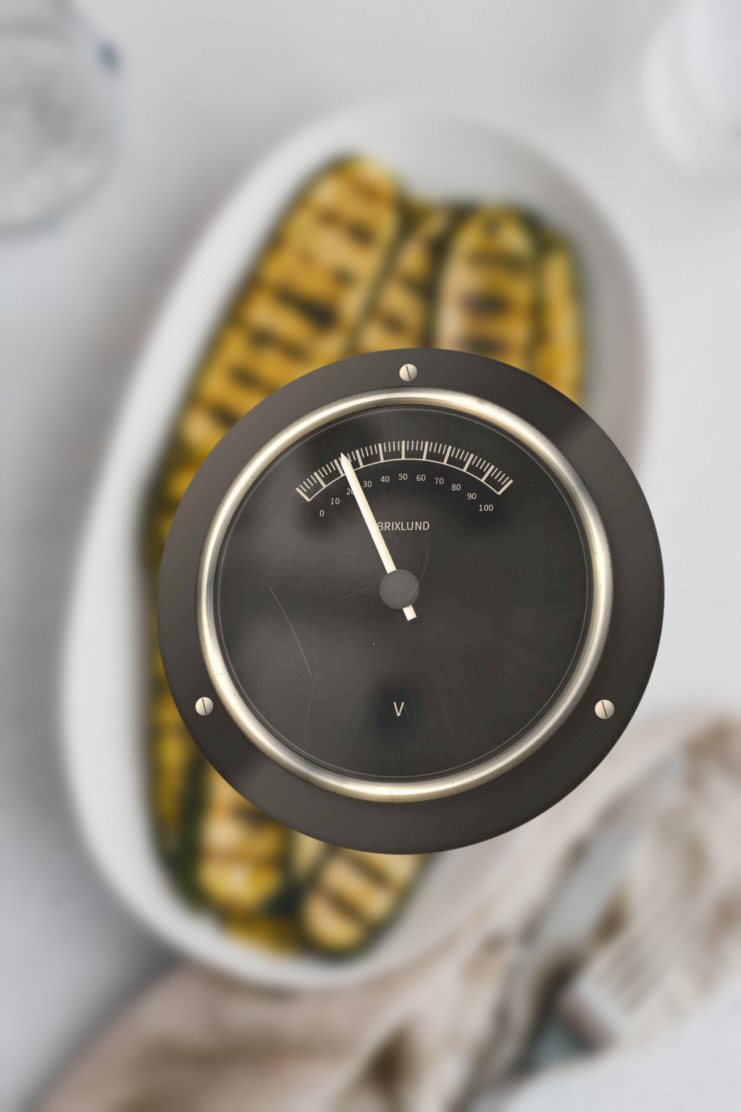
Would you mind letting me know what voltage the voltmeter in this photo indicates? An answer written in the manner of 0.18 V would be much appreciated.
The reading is 24 V
